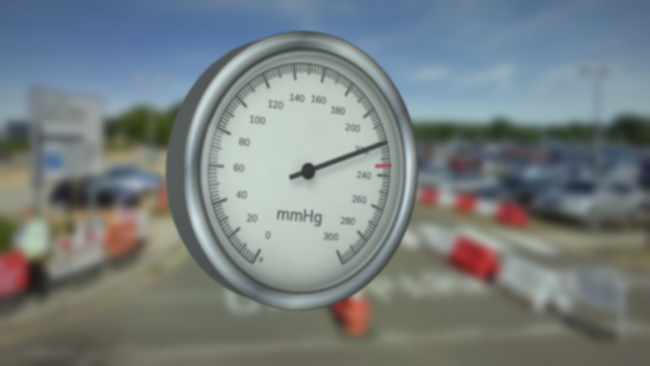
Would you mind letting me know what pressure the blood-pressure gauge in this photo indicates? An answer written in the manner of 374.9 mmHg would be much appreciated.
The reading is 220 mmHg
